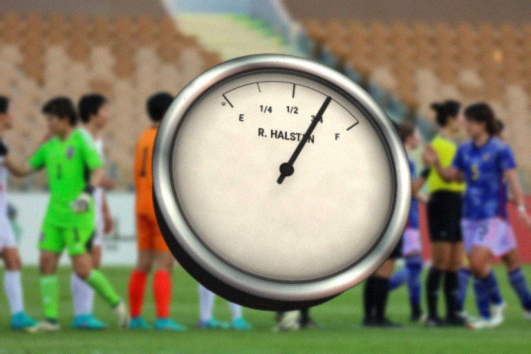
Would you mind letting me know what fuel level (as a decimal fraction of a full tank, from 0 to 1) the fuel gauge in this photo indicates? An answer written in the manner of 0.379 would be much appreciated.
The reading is 0.75
